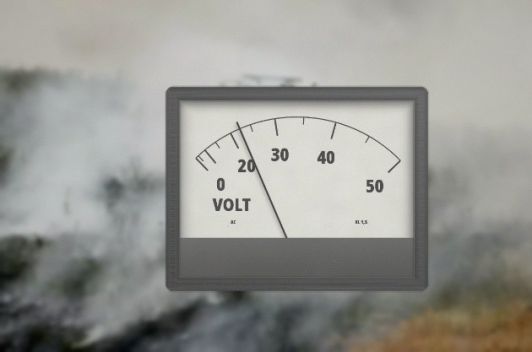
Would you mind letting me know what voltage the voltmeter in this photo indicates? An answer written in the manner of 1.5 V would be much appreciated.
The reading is 22.5 V
